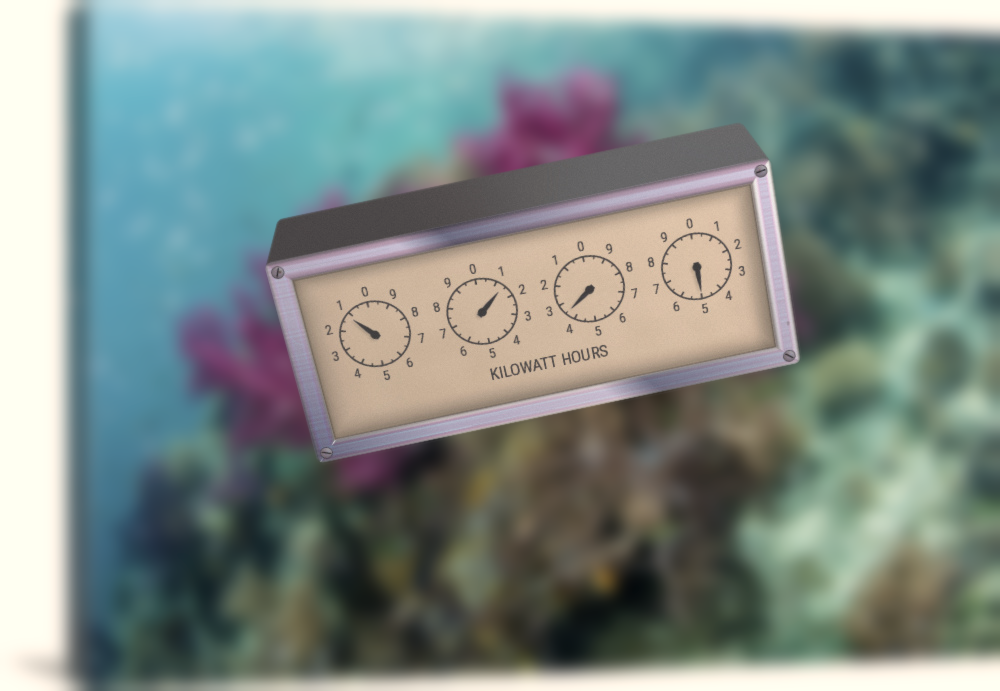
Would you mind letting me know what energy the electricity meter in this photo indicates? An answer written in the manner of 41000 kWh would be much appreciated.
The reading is 1135 kWh
